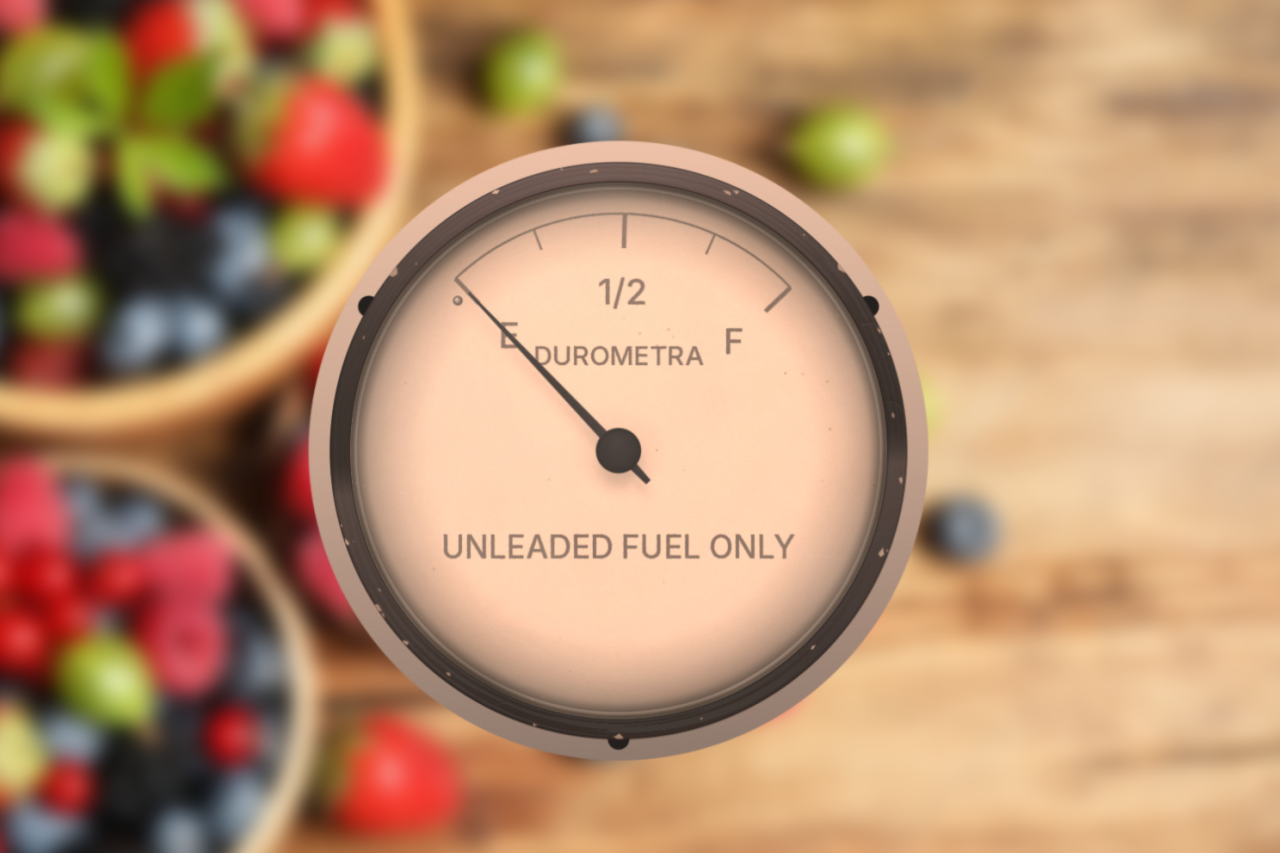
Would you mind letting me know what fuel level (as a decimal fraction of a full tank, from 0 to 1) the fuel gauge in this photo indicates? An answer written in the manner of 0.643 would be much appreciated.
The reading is 0
